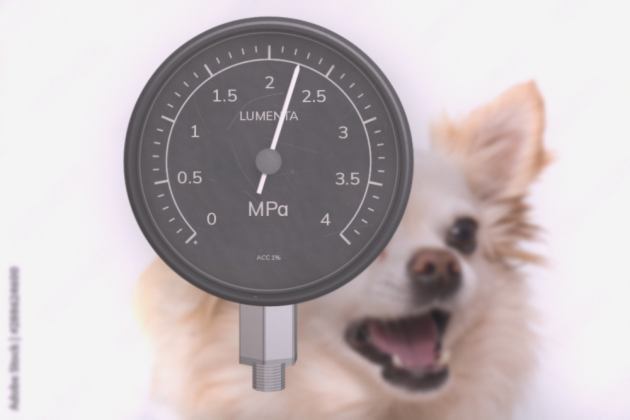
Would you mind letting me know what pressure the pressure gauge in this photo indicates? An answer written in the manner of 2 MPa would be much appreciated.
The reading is 2.25 MPa
